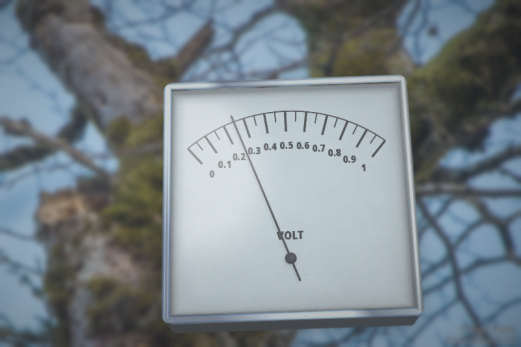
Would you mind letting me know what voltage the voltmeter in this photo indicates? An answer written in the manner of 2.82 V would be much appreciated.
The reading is 0.25 V
